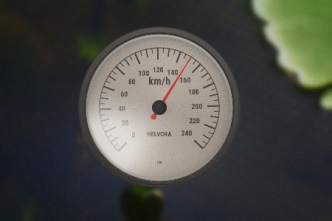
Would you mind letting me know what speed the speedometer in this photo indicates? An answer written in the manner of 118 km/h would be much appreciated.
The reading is 150 km/h
